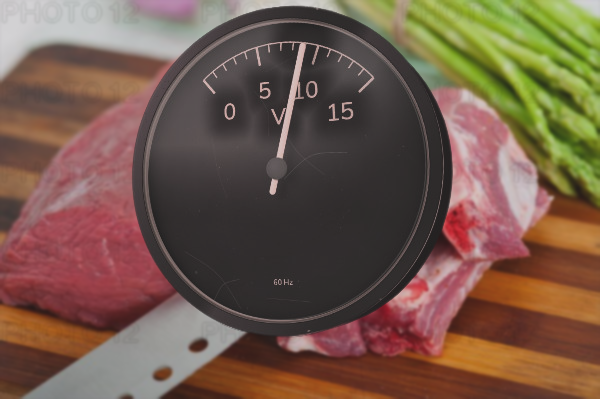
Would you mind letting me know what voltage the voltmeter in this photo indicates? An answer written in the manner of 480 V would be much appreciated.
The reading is 9 V
